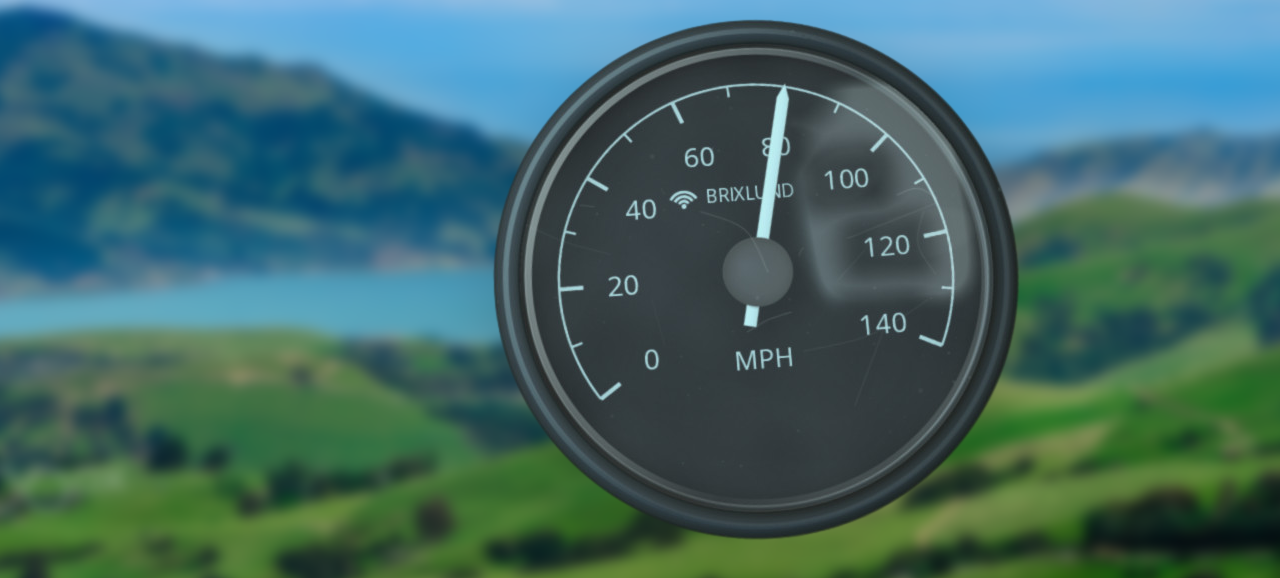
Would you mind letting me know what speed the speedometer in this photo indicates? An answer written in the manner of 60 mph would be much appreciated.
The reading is 80 mph
